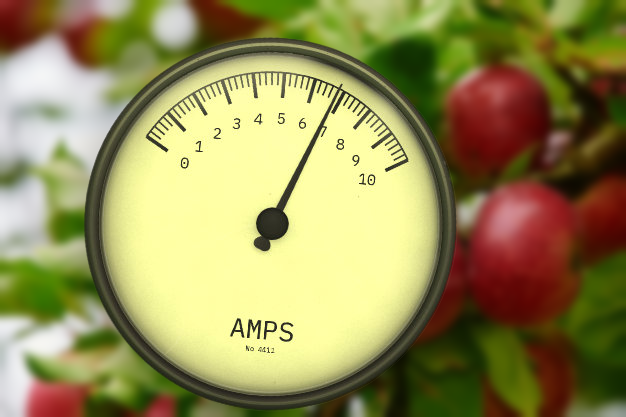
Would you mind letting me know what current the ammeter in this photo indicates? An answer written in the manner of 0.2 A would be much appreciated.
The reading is 6.8 A
